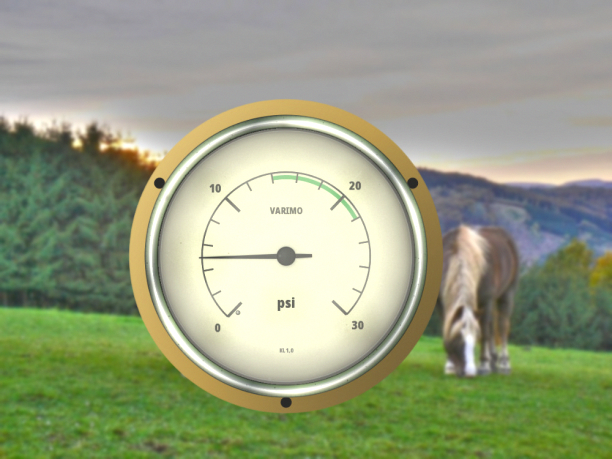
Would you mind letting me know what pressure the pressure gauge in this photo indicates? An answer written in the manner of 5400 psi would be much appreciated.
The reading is 5 psi
